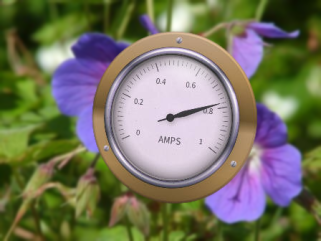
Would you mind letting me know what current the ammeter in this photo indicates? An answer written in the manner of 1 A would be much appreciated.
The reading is 0.78 A
